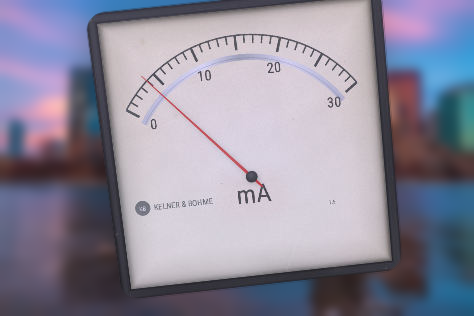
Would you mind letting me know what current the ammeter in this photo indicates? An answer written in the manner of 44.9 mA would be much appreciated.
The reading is 4 mA
